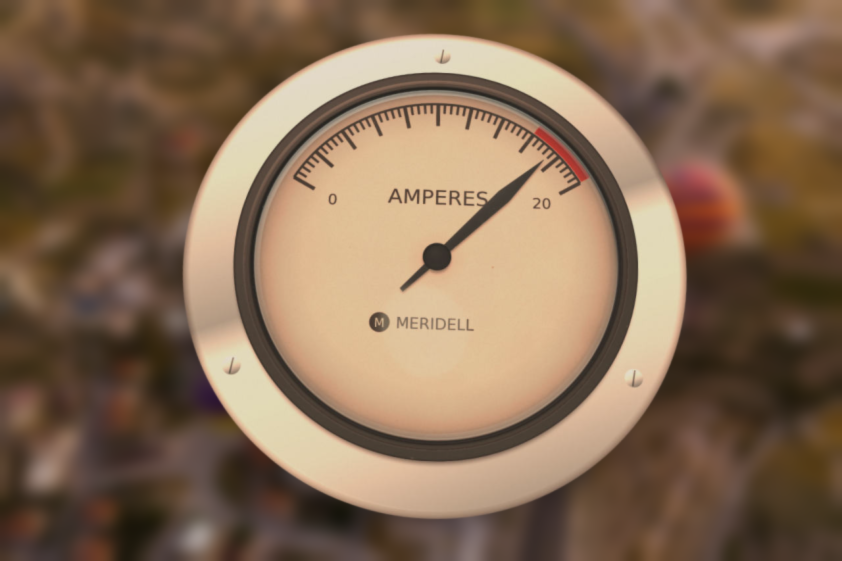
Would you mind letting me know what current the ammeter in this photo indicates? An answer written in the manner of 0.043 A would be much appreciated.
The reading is 17.6 A
